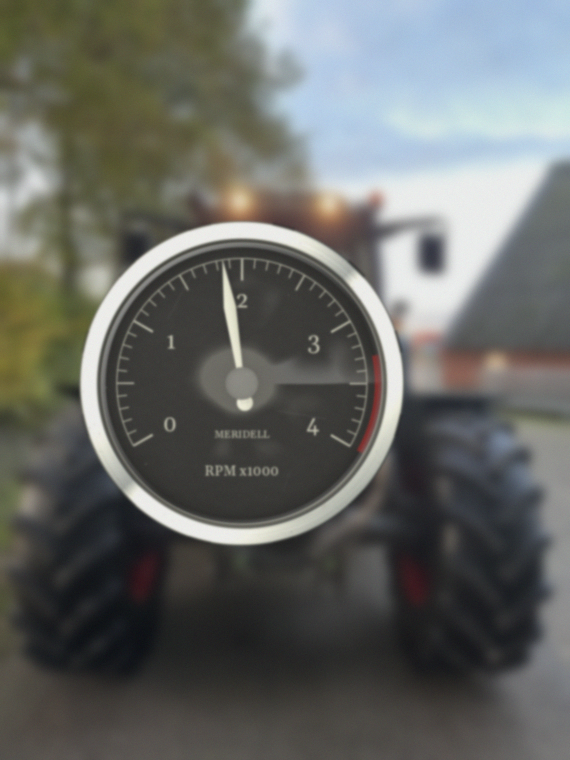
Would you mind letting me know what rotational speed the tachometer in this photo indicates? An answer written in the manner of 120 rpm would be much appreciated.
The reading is 1850 rpm
